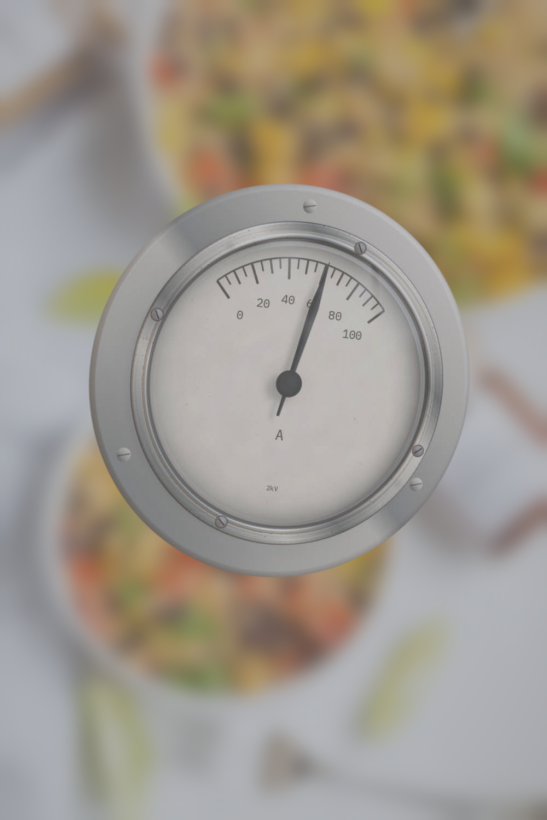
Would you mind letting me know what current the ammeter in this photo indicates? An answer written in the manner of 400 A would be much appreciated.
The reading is 60 A
